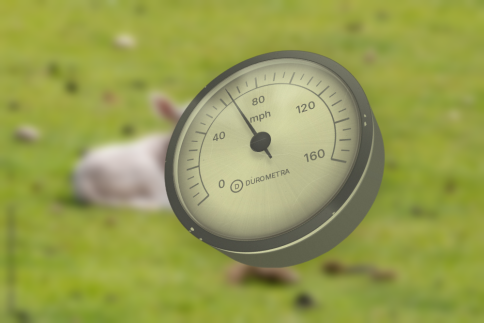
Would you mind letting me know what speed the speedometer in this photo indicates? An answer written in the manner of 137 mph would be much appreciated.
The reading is 65 mph
